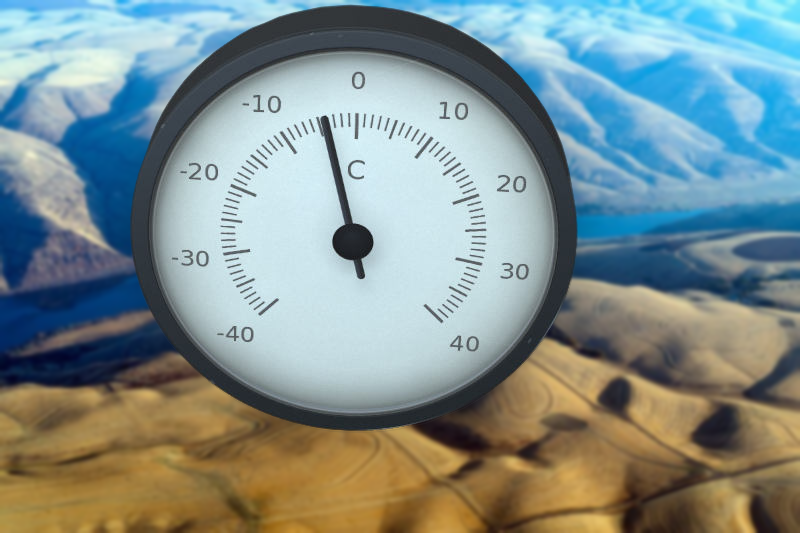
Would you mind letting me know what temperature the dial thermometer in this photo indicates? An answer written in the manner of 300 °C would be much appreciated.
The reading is -4 °C
